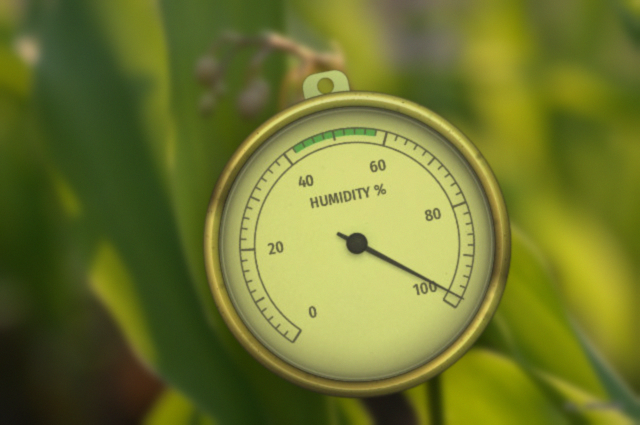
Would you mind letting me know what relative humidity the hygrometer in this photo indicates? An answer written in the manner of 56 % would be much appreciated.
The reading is 98 %
